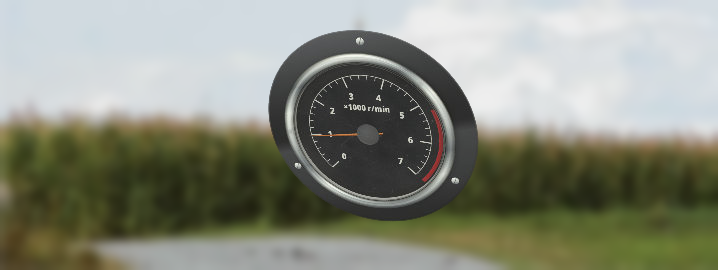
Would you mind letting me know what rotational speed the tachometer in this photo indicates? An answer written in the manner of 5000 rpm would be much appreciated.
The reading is 1000 rpm
